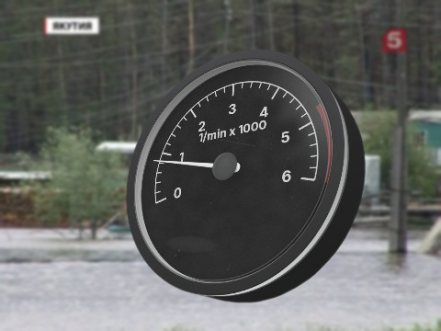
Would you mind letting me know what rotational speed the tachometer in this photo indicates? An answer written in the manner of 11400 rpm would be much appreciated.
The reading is 800 rpm
